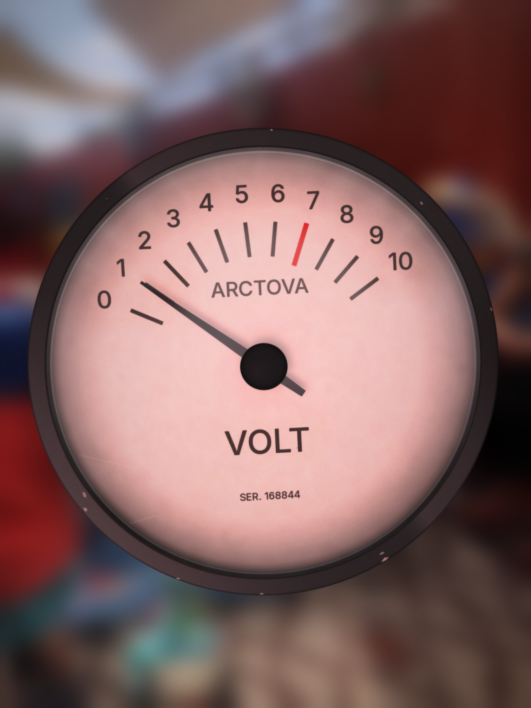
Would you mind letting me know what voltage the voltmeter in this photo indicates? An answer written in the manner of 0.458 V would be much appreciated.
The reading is 1 V
